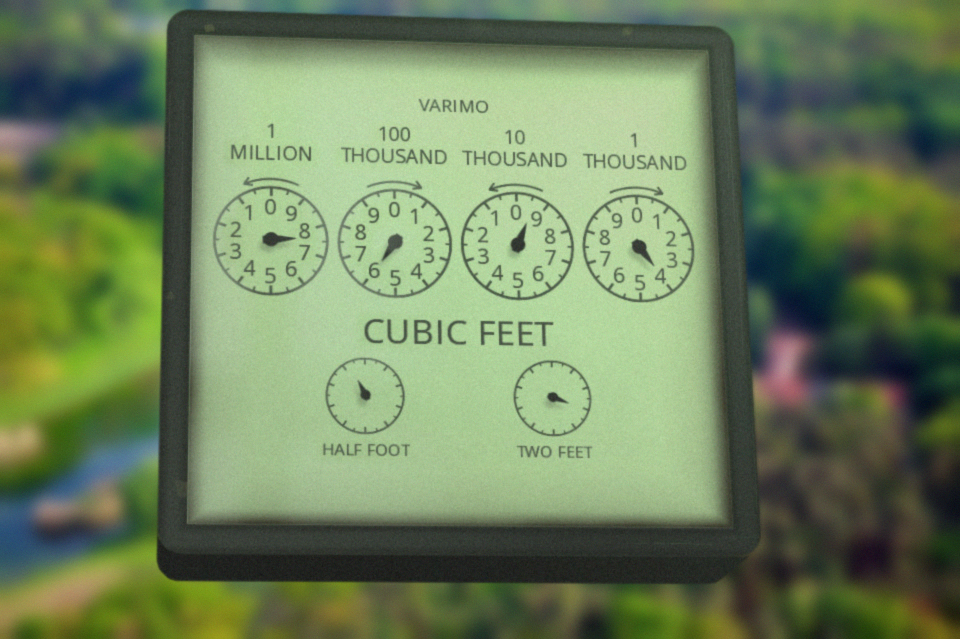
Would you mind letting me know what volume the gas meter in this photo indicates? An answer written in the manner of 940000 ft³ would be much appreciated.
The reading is 759400 ft³
